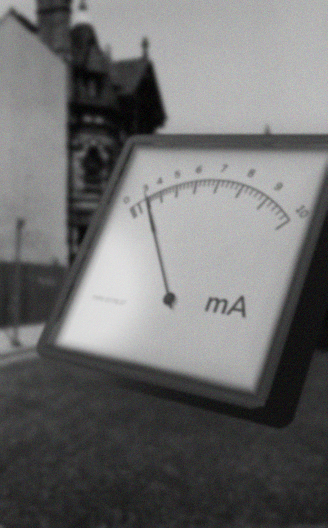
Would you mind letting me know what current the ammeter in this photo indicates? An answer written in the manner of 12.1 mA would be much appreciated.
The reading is 3 mA
